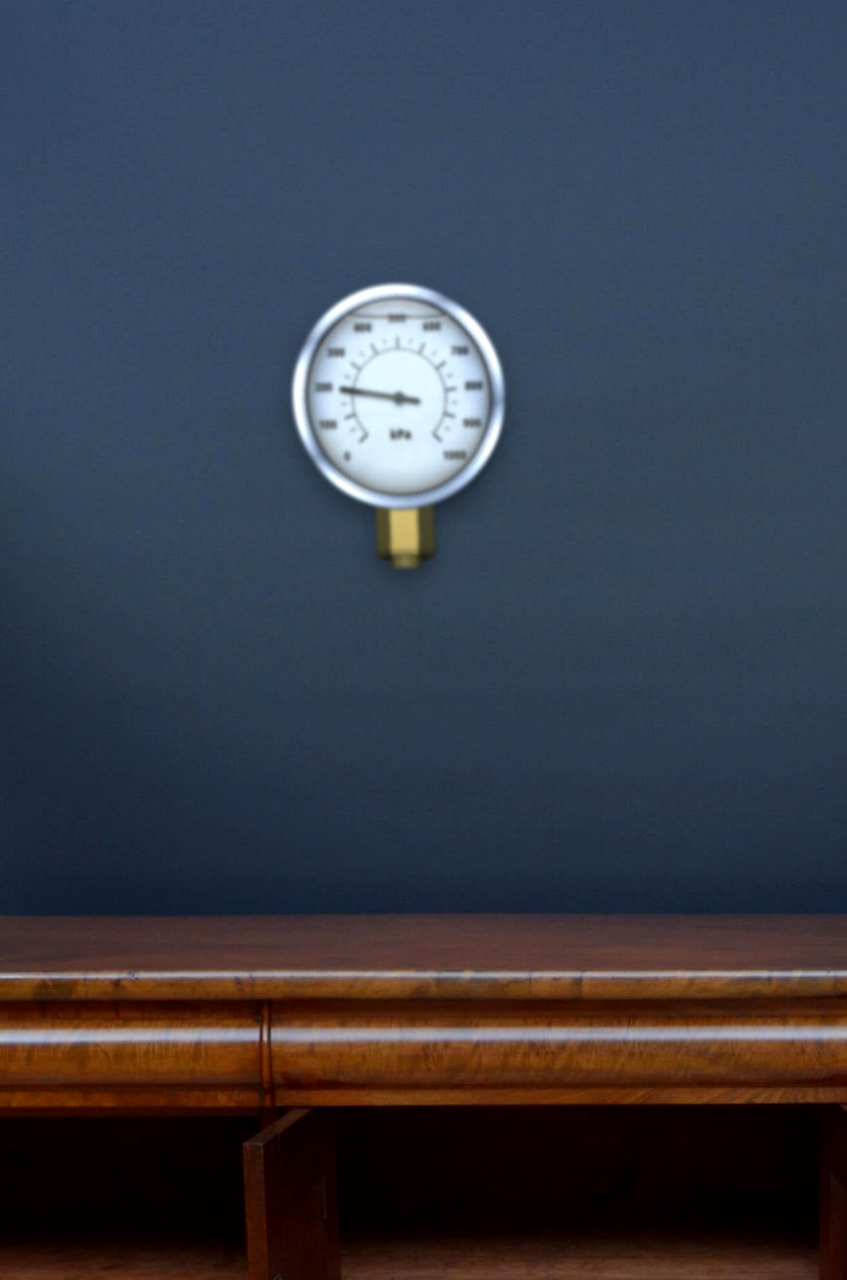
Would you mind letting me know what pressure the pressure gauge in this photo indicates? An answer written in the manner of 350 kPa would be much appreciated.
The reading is 200 kPa
